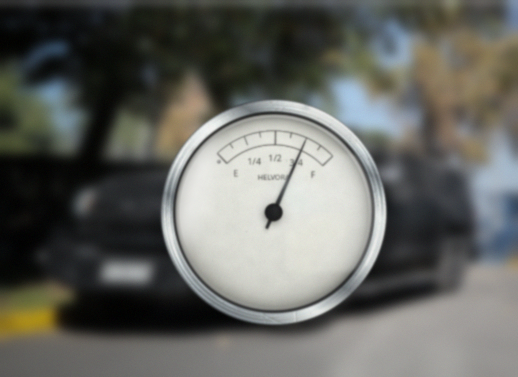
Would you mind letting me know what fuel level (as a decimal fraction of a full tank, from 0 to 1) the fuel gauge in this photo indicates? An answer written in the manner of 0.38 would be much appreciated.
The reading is 0.75
